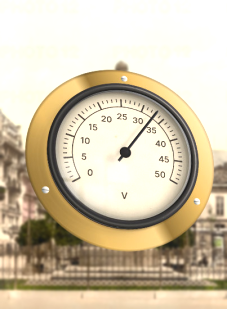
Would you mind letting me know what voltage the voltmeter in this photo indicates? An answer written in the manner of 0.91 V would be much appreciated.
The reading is 33 V
